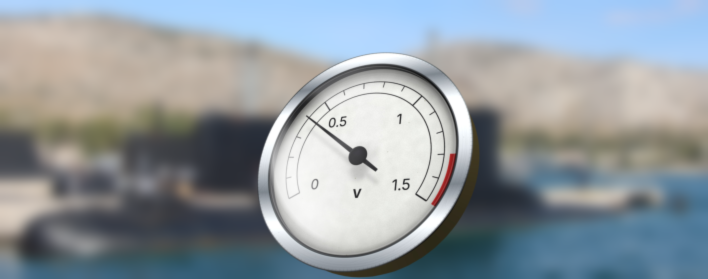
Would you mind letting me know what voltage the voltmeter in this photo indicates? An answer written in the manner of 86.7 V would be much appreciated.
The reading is 0.4 V
